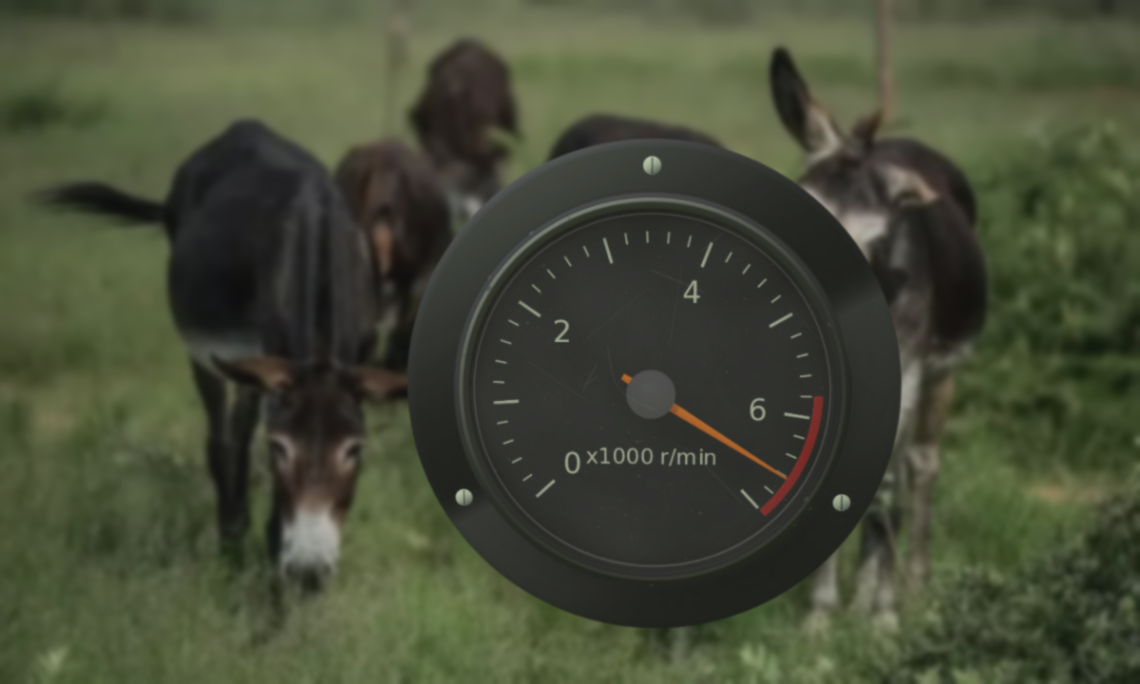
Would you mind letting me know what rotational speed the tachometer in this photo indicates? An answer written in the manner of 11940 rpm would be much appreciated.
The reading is 6600 rpm
